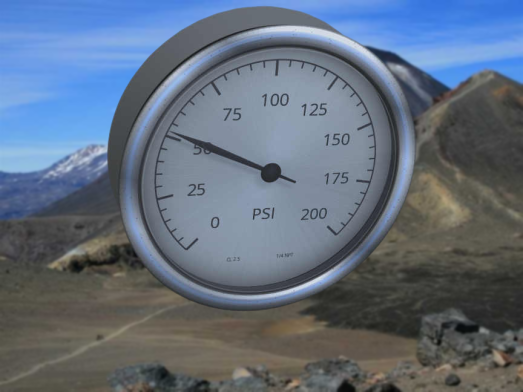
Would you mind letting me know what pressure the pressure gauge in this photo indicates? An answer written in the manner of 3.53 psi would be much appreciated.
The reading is 52.5 psi
